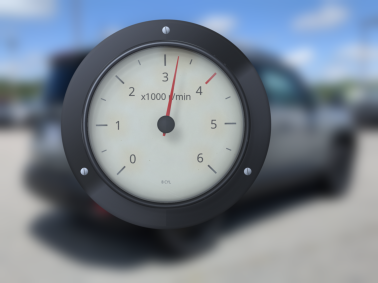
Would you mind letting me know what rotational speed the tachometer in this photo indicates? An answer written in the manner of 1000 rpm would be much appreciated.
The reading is 3250 rpm
